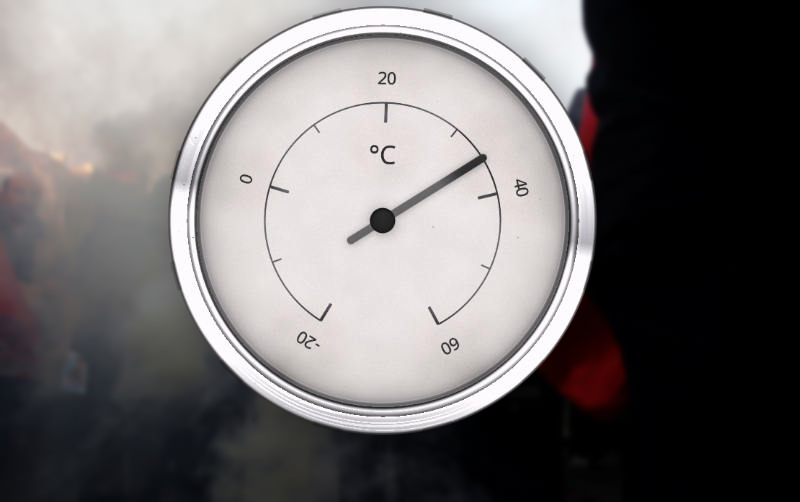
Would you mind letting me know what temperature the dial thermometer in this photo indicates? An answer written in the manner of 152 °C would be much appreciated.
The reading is 35 °C
